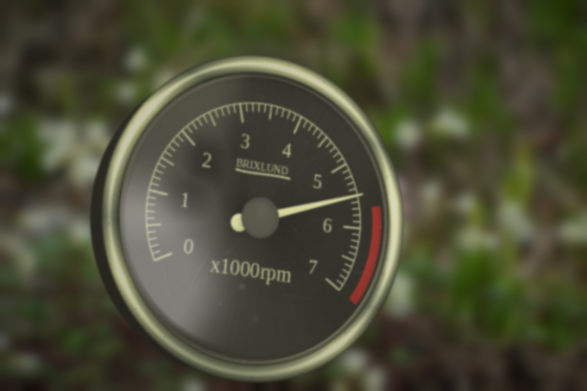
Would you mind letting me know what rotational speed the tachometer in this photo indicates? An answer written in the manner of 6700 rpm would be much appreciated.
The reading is 5500 rpm
